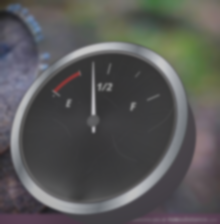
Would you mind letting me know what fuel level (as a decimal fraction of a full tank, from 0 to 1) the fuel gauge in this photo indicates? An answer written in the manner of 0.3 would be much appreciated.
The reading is 0.375
